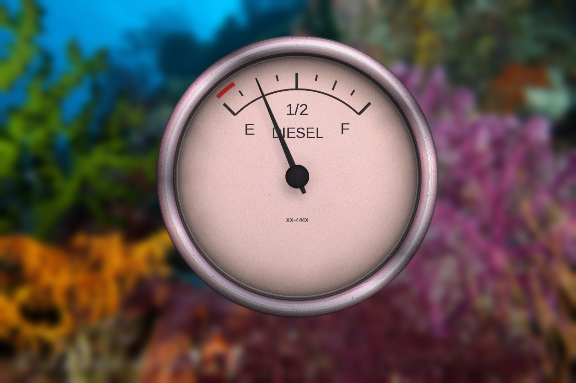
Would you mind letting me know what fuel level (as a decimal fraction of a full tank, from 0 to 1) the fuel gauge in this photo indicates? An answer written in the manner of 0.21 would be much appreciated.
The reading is 0.25
